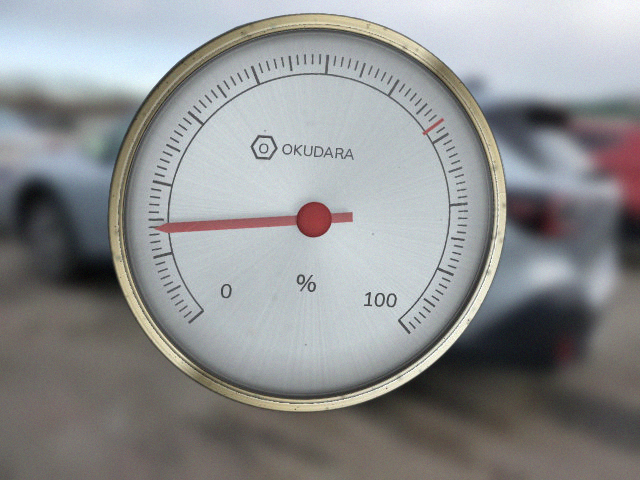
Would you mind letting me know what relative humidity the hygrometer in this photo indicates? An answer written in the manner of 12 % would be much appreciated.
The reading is 14 %
